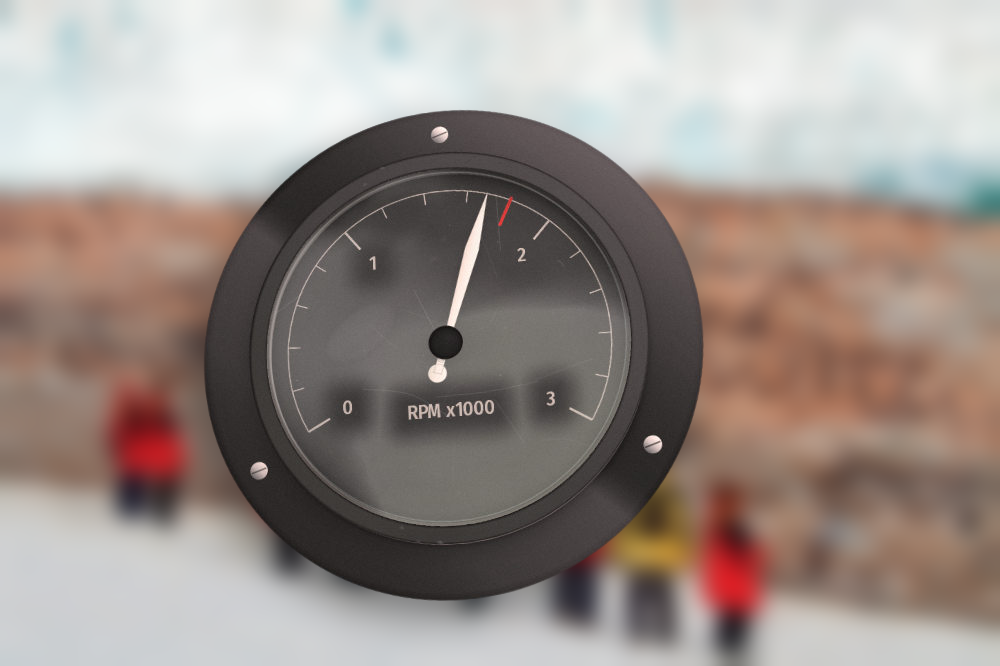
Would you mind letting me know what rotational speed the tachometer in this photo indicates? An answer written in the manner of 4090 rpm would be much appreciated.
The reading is 1700 rpm
